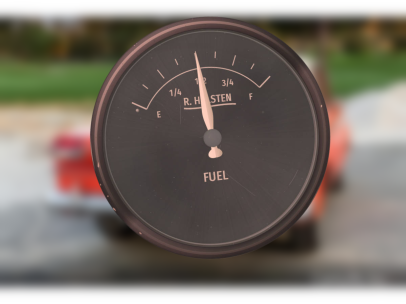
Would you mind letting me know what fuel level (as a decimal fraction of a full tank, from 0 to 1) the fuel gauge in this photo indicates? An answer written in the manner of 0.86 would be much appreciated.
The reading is 0.5
